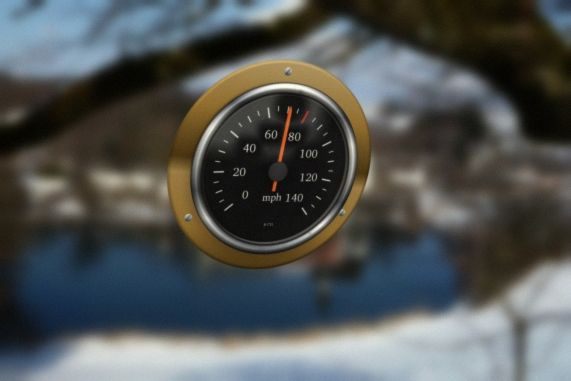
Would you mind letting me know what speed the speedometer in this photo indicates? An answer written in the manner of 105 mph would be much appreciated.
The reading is 70 mph
